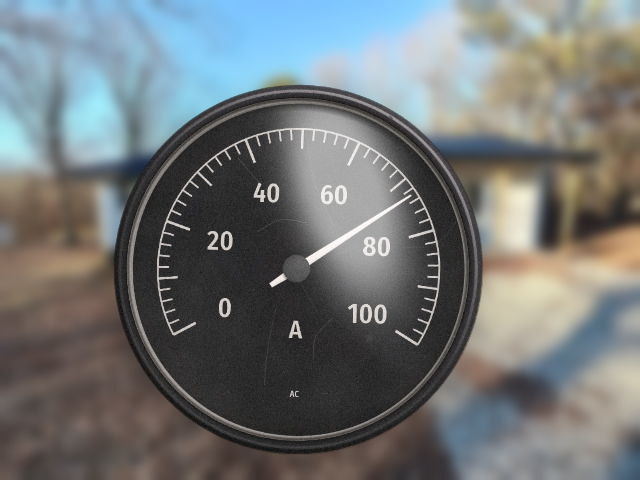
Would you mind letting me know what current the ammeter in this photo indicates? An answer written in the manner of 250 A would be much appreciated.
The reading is 73 A
